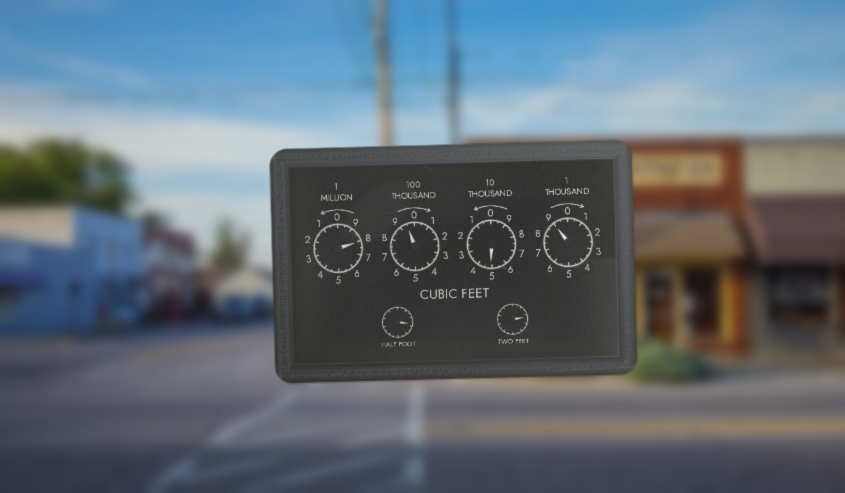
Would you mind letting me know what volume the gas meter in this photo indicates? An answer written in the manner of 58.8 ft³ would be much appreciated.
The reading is 794900 ft³
